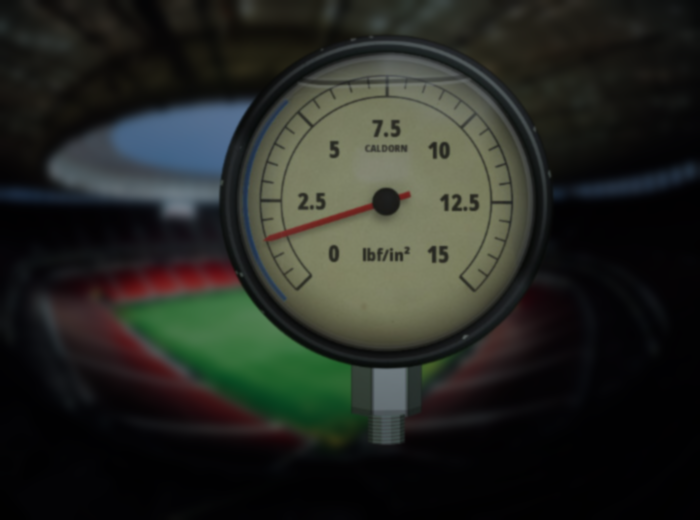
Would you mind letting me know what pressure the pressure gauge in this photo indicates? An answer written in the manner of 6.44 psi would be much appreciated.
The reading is 1.5 psi
